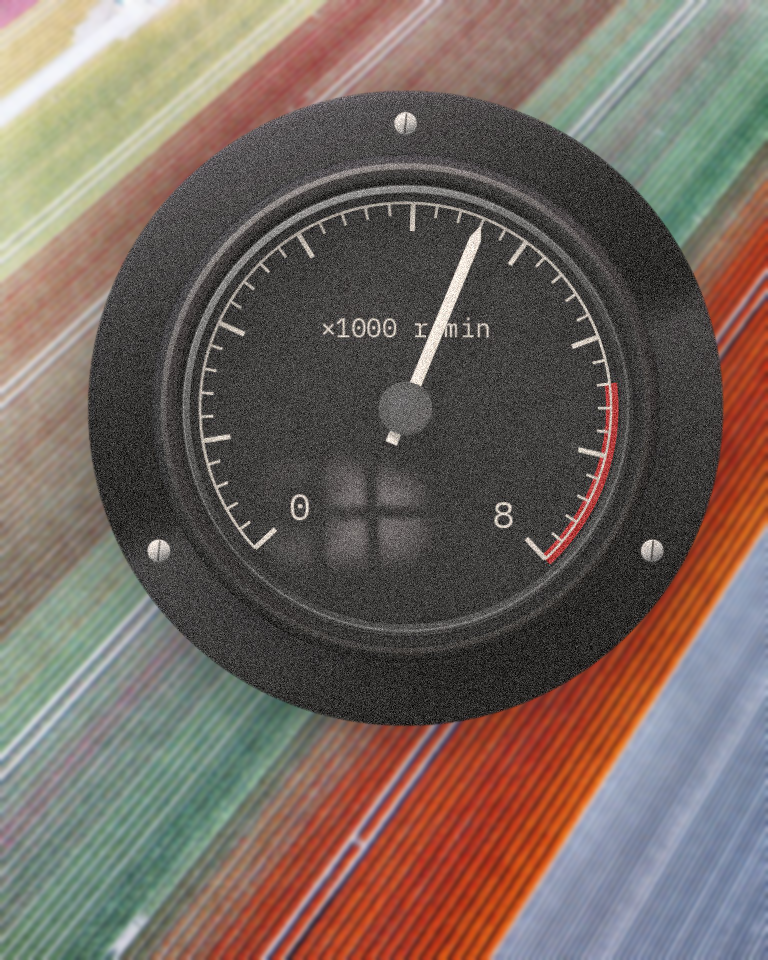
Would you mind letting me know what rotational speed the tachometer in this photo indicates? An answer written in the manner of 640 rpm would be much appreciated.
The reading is 4600 rpm
